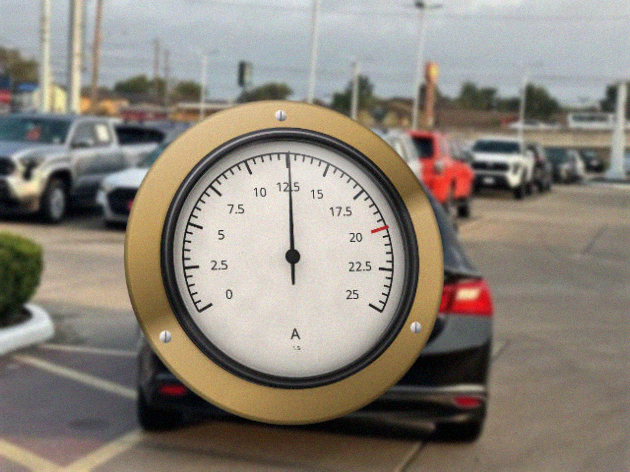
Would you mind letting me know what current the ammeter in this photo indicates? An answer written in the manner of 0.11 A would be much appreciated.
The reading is 12.5 A
